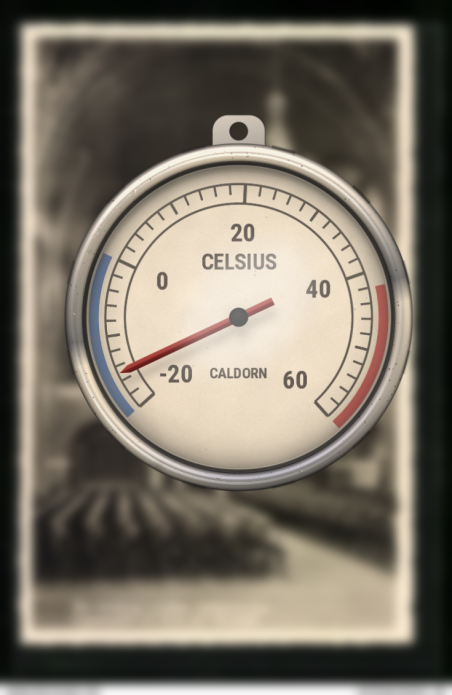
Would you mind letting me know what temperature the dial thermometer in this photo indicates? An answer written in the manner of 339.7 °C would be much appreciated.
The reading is -15 °C
